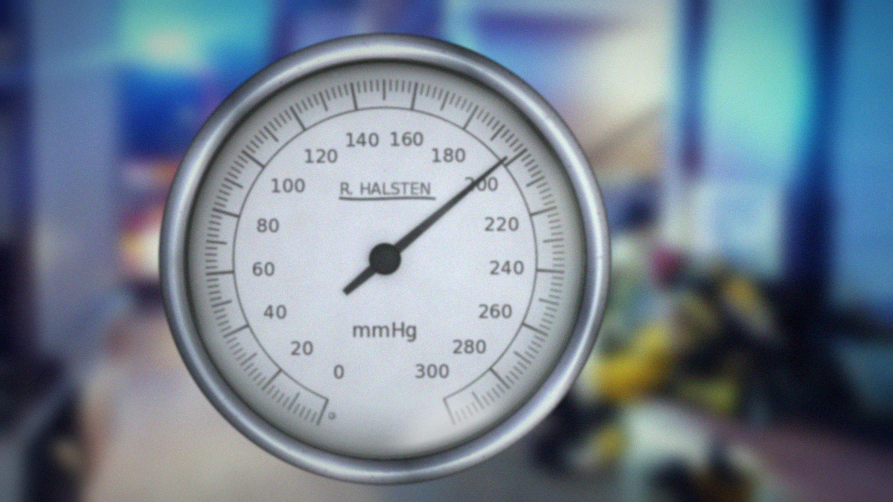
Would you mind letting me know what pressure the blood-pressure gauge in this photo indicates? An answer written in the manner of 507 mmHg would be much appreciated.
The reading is 198 mmHg
